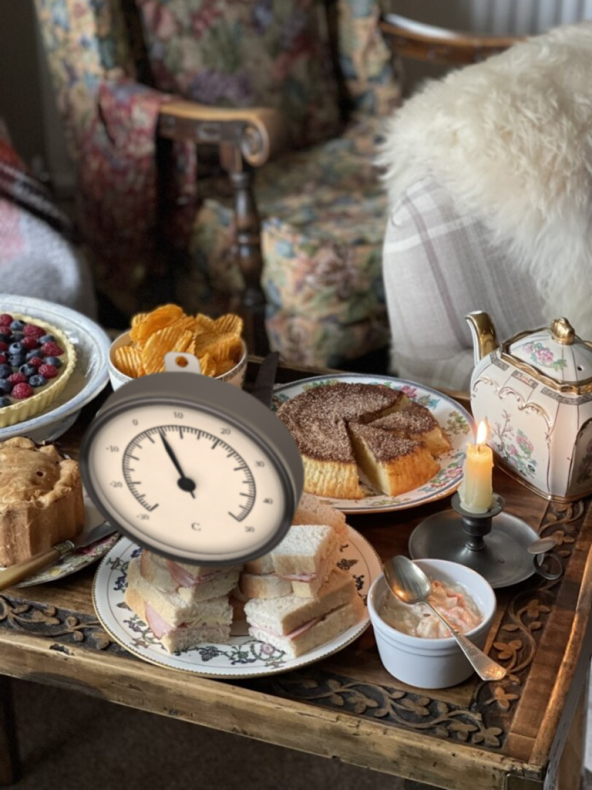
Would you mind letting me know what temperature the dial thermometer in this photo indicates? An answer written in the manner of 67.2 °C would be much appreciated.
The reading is 5 °C
